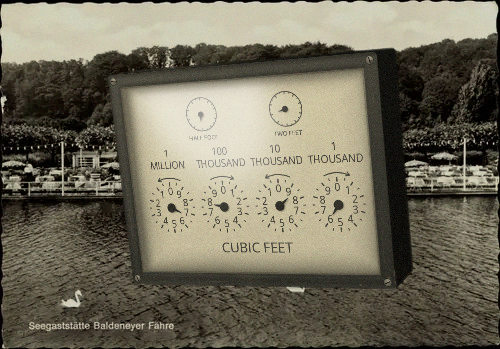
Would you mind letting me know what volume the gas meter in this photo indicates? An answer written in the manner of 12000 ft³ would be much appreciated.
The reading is 678600 ft³
